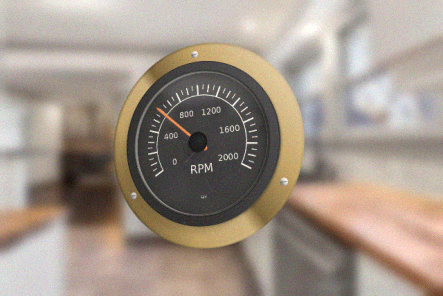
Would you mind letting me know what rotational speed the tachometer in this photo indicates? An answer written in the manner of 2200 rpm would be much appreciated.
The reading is 600 rpm
